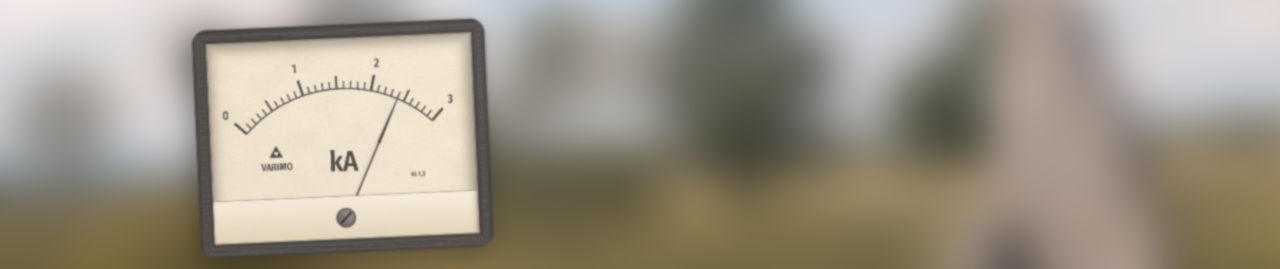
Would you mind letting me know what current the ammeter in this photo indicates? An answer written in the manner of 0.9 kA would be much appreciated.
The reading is 2.4 kA
